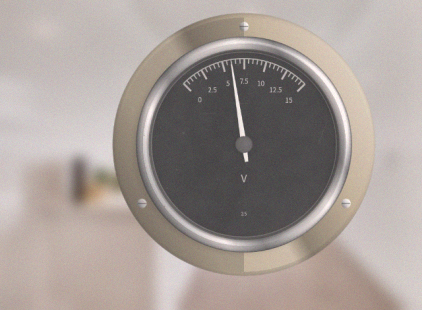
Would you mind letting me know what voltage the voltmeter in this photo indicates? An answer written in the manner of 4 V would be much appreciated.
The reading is 6 V
